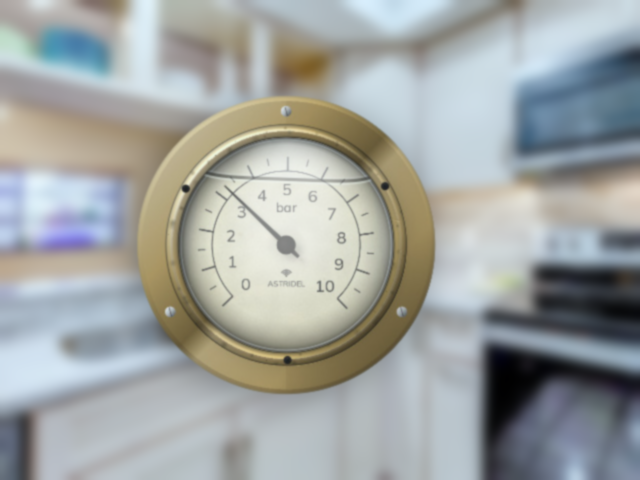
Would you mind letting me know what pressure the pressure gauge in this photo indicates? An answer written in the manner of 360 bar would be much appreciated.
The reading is 3.25 bar
